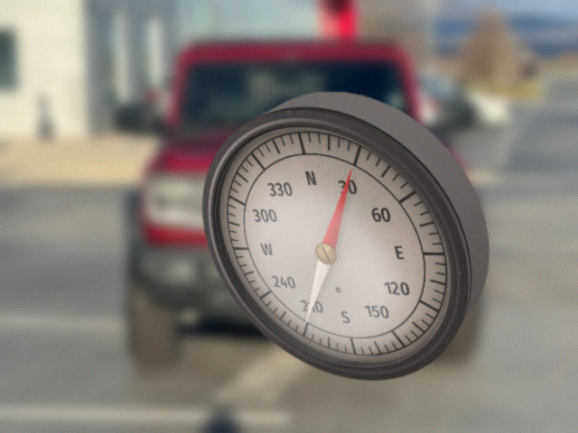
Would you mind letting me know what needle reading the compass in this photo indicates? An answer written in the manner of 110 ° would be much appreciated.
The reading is 30 °
